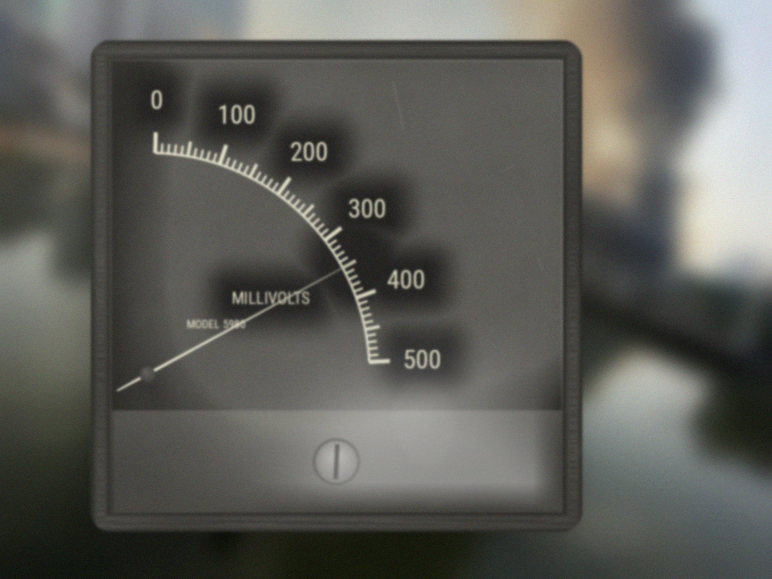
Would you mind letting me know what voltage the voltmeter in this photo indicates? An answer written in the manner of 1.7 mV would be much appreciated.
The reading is 350 mV
